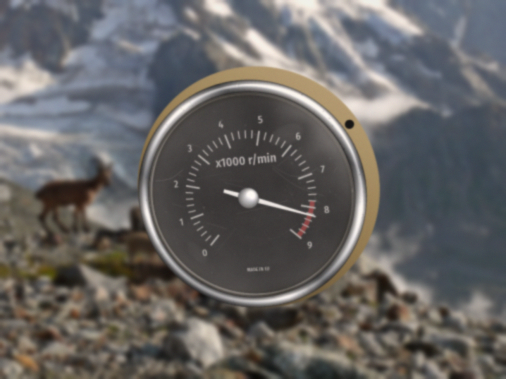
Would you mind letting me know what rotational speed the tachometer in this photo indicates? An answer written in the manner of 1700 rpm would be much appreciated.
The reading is 8200 rpm
